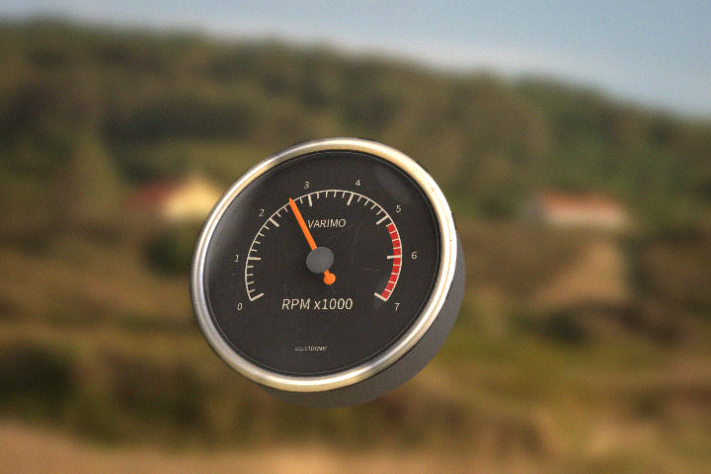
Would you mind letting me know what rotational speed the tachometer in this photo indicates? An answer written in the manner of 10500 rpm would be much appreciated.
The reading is 2600 rpm
